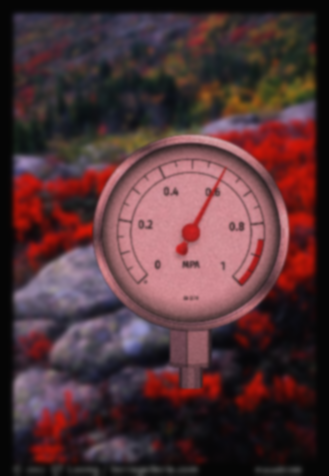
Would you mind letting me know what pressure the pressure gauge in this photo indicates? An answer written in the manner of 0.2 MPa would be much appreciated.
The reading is 0.6 MPa
